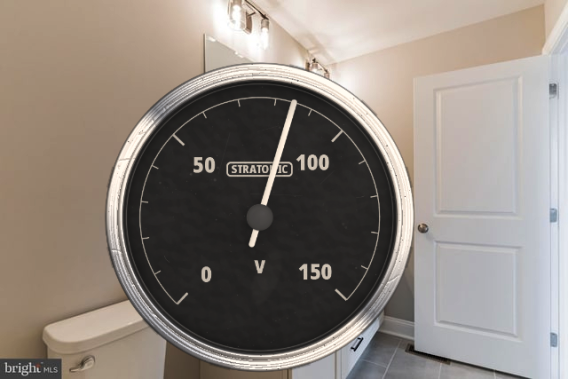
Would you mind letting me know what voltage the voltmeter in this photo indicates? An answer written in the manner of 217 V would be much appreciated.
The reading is 85 V
